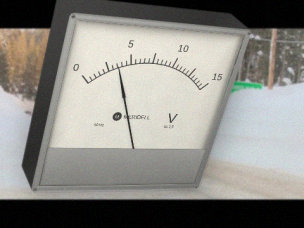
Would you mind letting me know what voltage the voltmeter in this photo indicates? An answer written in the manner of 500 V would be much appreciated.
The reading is 3.5 V
